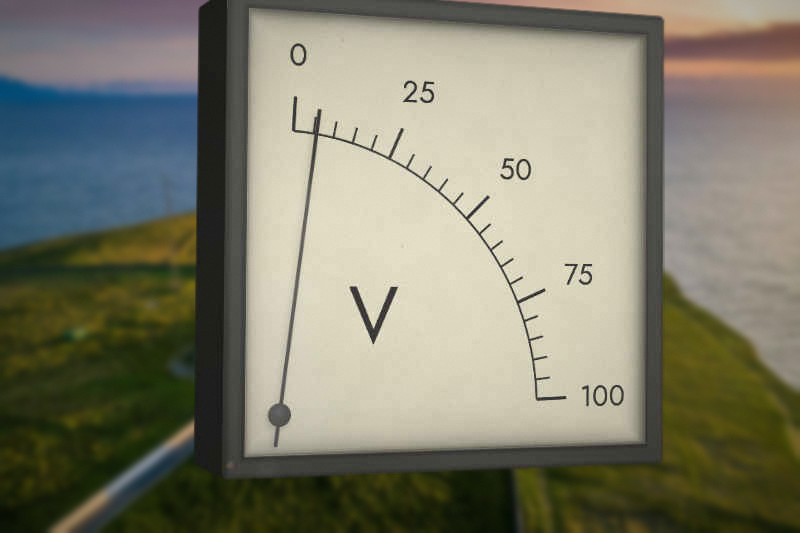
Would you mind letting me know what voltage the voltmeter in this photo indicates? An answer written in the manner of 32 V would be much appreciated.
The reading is 5 V
